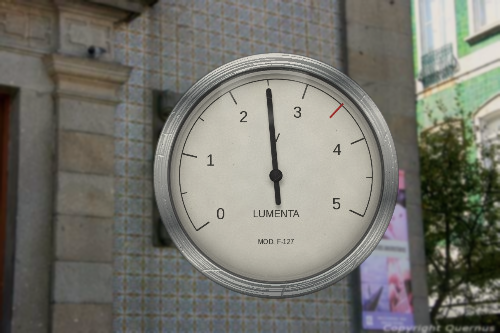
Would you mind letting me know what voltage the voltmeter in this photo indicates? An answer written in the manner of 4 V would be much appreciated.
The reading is 2.5 V
